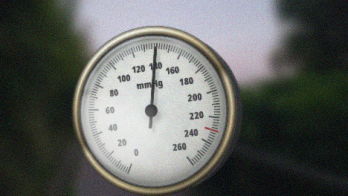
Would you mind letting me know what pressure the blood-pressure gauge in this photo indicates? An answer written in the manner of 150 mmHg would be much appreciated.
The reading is 140 mmHg
